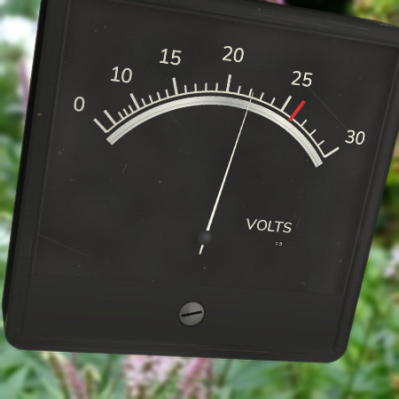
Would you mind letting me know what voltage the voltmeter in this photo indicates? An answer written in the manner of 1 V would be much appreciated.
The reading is 22 V
